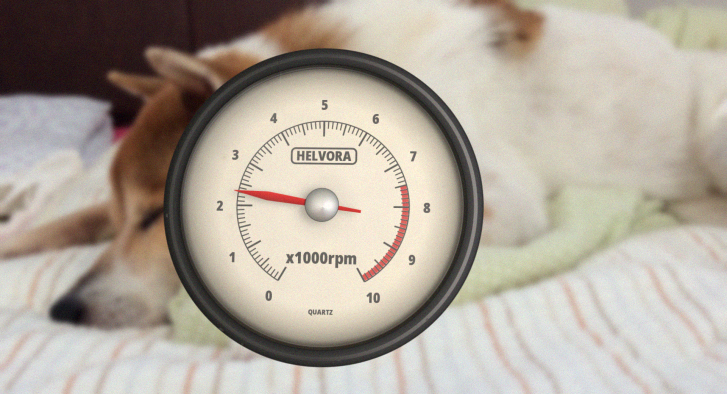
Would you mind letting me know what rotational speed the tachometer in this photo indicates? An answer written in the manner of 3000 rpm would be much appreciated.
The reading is 2300 rpm
